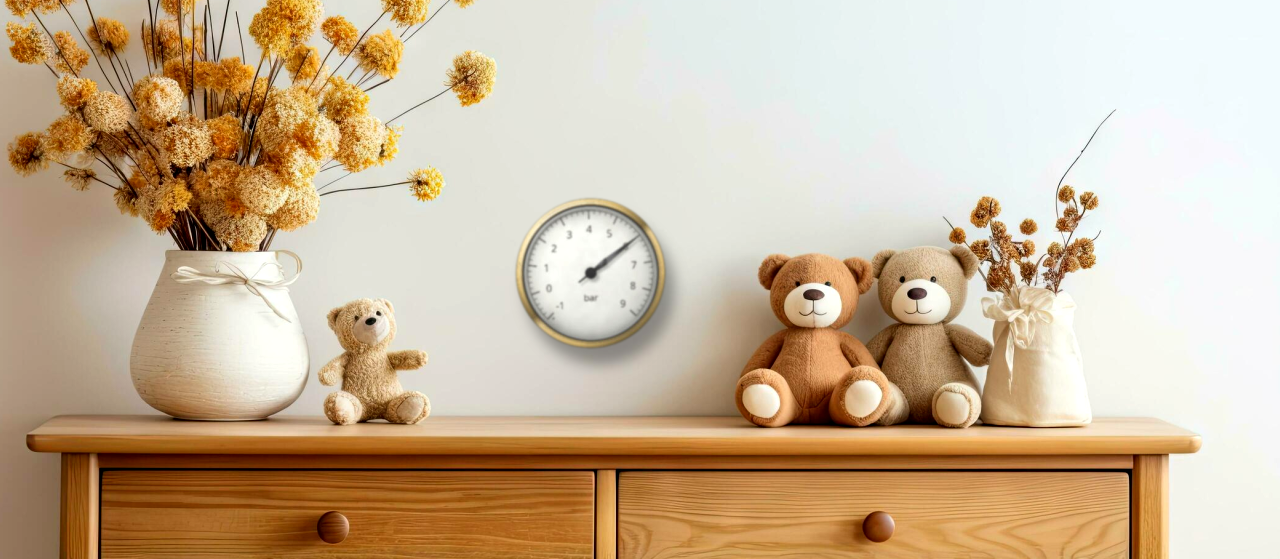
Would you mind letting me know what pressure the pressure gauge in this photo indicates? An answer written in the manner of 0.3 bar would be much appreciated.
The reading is 6 bar
